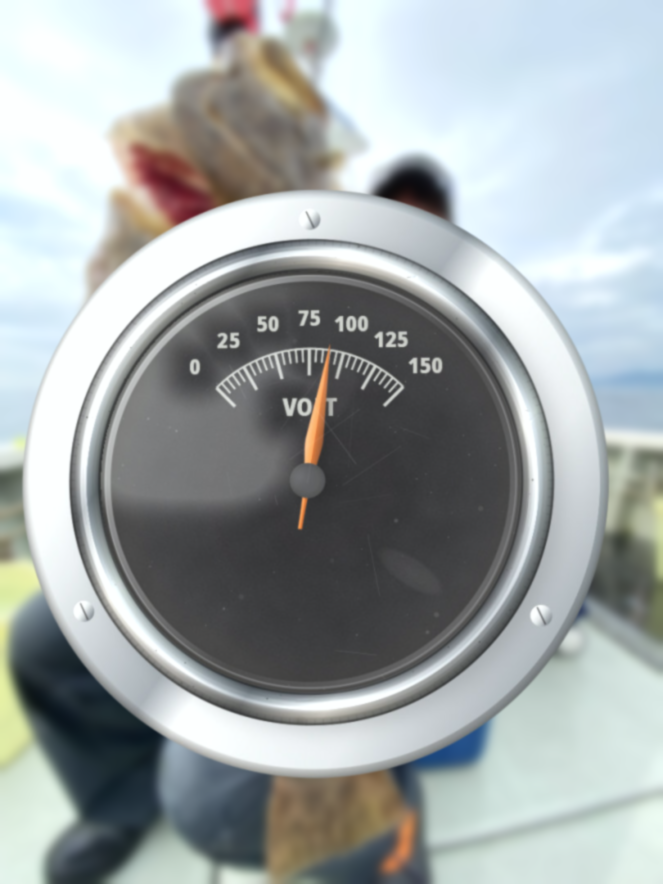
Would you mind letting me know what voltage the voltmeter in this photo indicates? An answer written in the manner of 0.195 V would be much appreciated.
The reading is 90 V
